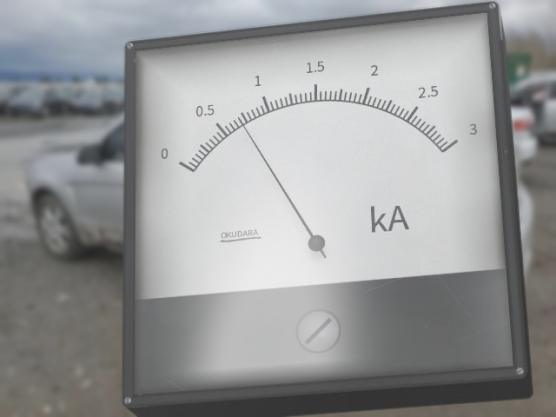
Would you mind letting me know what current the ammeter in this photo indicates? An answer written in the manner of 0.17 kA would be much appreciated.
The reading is 0.7 kA
